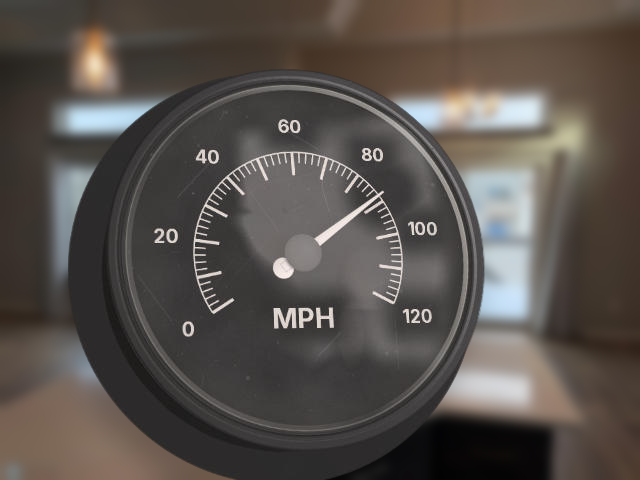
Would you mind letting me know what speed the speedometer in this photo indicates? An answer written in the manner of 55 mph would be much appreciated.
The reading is 88 mph
